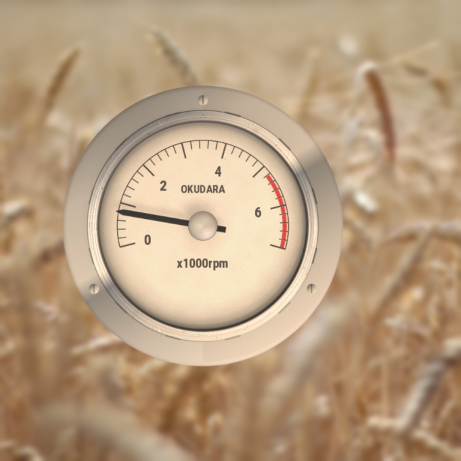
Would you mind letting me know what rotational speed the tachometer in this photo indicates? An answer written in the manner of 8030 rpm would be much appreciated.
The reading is 800 rpm
